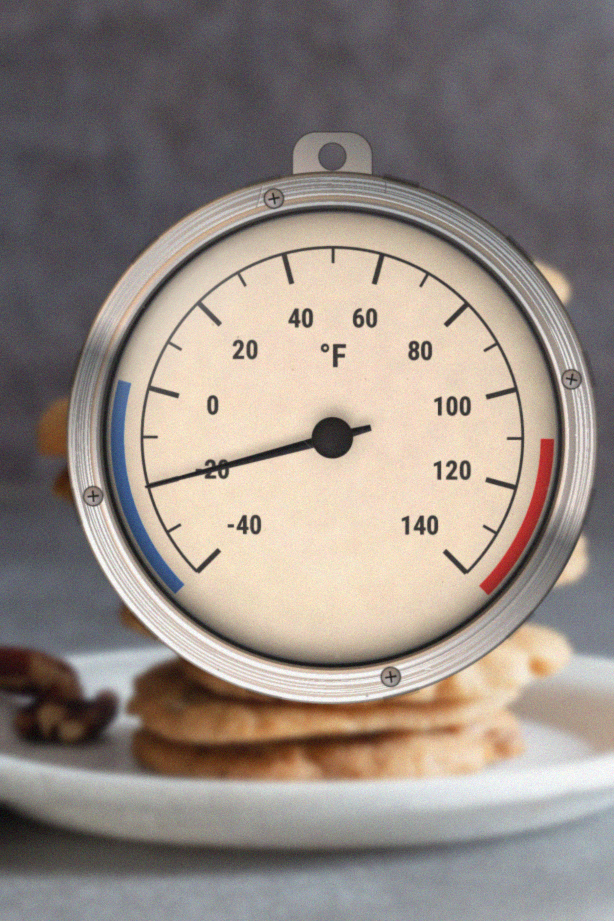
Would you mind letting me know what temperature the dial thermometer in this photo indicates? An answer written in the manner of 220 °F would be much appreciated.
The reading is -20 °F
